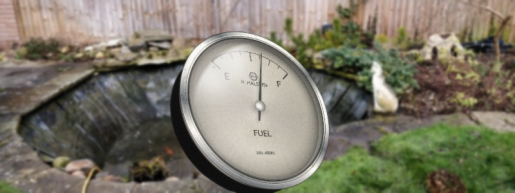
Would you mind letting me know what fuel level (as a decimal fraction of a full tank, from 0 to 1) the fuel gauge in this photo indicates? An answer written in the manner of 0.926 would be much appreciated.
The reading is 0.625
